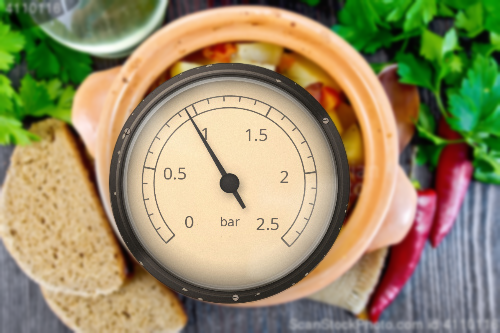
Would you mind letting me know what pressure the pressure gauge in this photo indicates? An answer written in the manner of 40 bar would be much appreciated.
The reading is 0.95 bar
